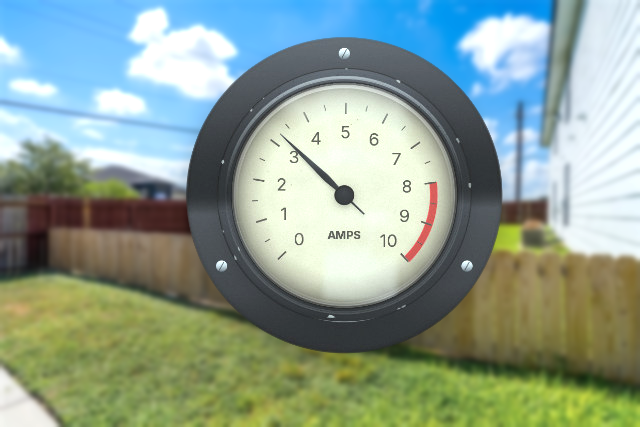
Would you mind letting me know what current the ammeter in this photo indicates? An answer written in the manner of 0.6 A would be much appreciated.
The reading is 3.25 A
